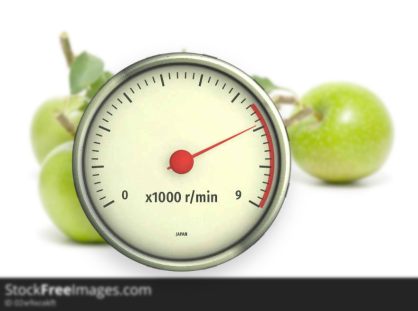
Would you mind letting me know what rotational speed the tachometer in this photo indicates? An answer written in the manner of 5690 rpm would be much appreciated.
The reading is 6900 rpm
